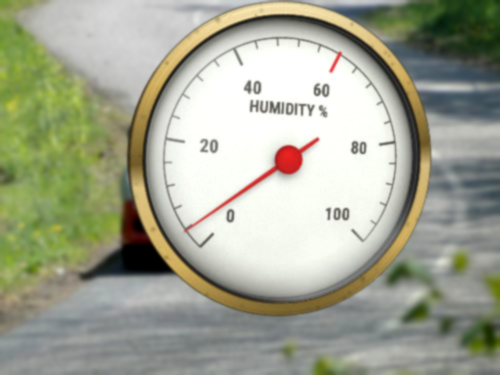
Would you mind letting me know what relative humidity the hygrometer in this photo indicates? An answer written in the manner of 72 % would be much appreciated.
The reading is 4 %
